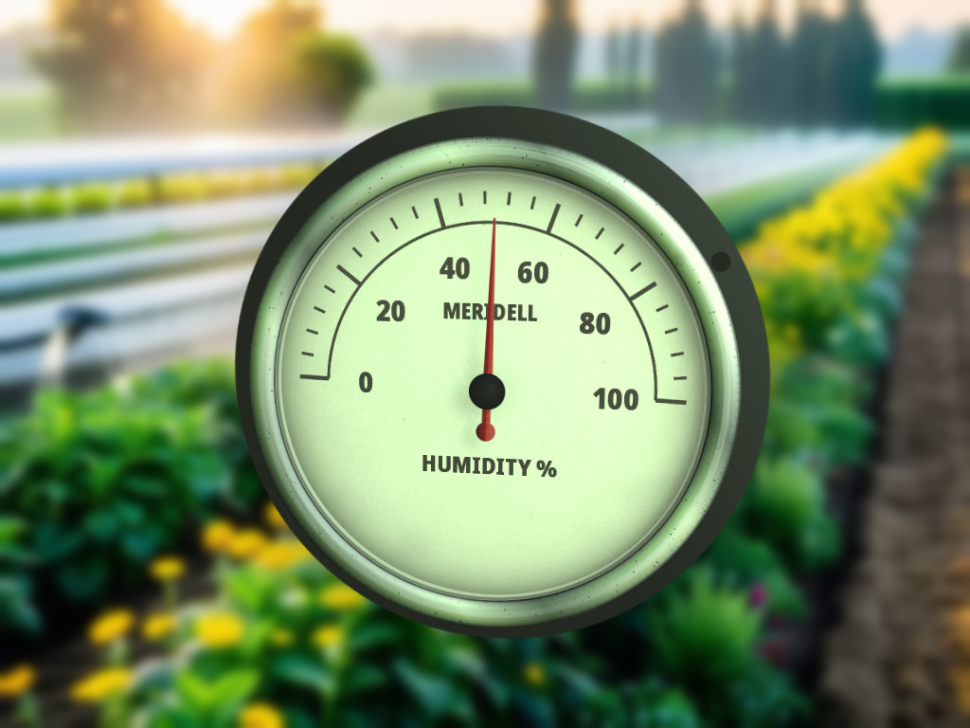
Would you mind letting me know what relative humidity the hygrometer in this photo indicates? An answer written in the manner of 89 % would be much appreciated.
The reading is 50 %
